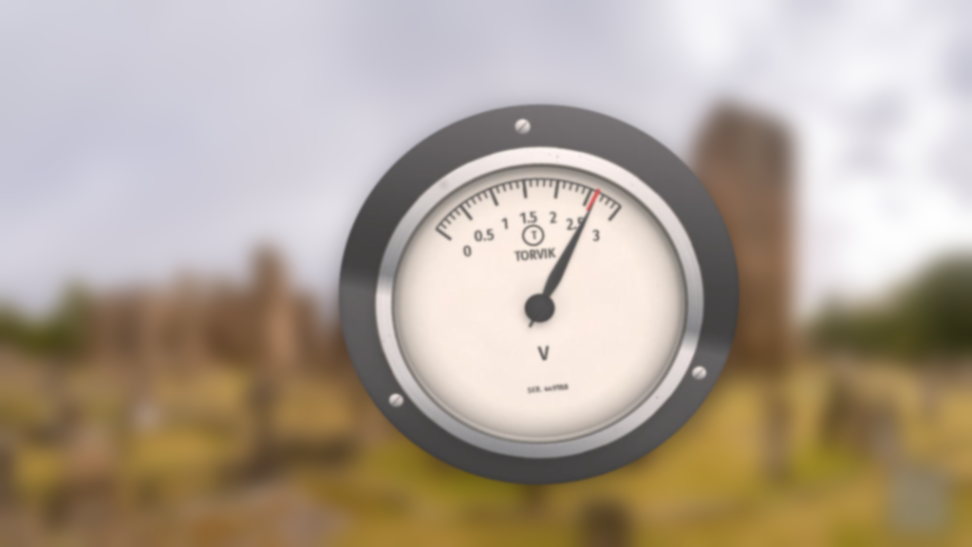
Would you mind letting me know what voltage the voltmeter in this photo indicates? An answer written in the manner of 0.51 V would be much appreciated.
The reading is 2.6 V
